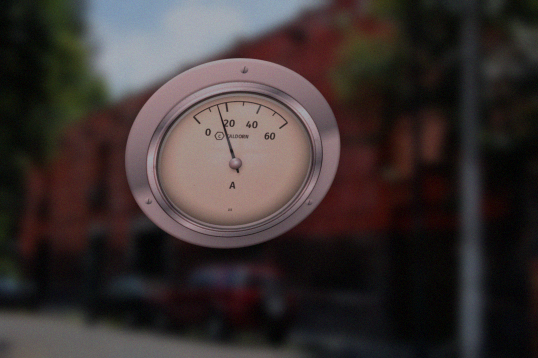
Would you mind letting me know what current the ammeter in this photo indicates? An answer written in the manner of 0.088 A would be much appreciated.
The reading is 15 A
